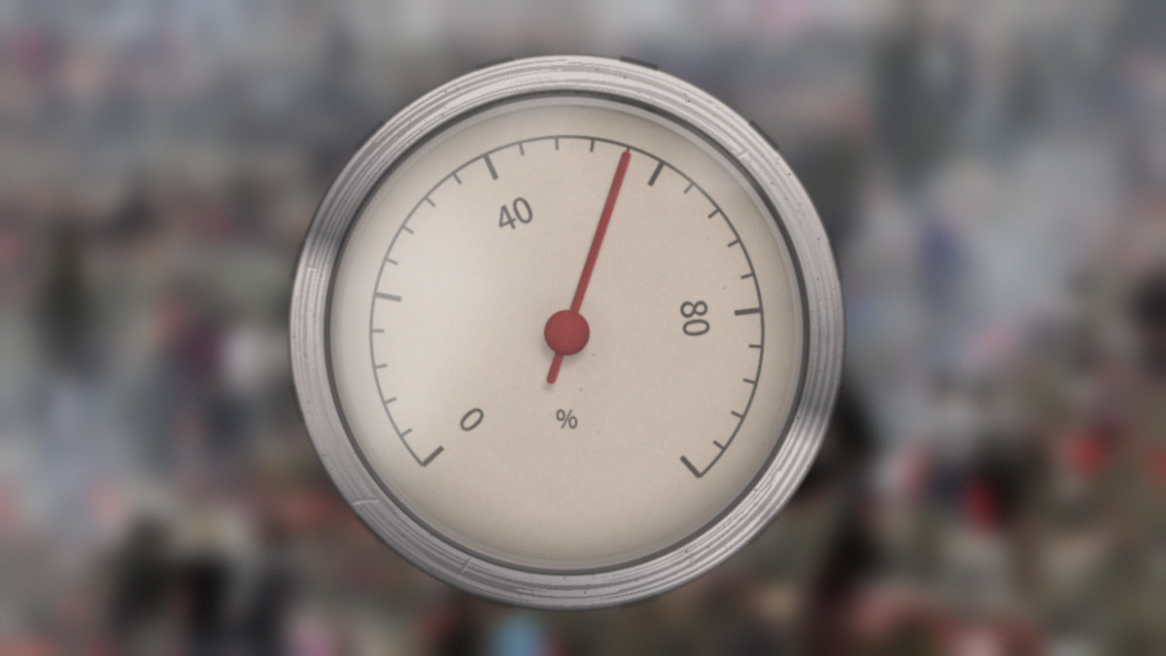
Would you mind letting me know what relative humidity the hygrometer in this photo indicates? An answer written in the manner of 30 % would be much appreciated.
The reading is 56 %
